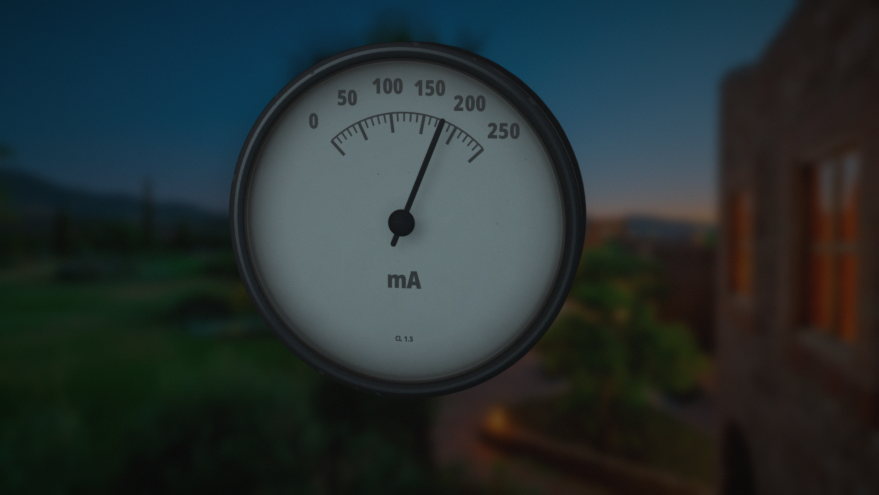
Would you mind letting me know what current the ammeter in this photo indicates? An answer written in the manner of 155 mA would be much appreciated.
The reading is 180 mA
